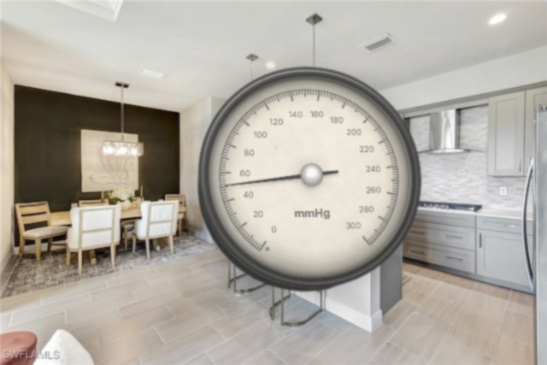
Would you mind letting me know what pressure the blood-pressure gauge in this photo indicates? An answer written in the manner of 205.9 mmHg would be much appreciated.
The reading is 50 mmHg
